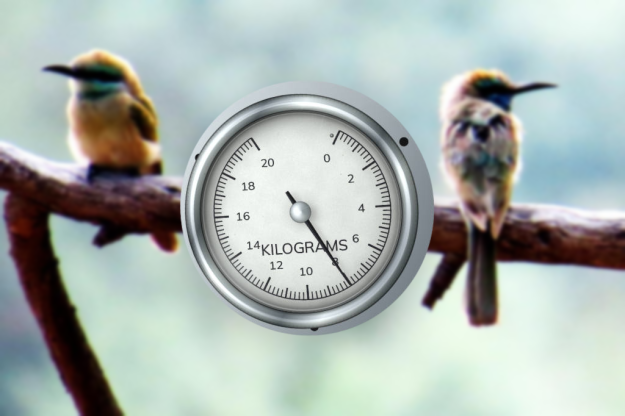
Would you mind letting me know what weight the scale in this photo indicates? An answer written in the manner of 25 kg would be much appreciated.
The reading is 8 kg
